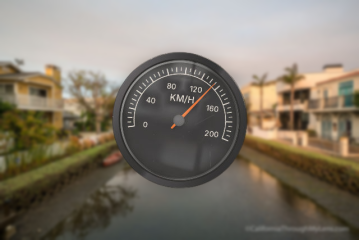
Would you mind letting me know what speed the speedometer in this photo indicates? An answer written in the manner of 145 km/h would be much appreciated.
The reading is 135 km/h
